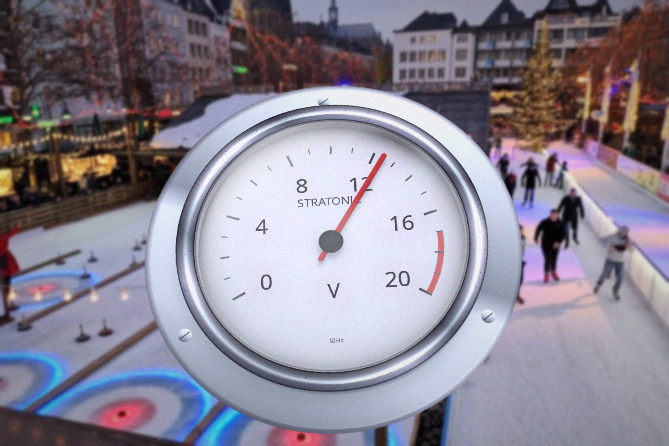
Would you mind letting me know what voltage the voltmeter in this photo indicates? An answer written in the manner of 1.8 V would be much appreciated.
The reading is 12.5 V
